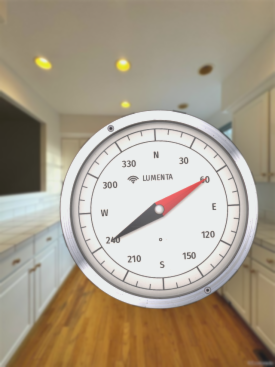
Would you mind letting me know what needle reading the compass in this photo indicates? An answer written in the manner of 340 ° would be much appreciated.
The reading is 60 °
